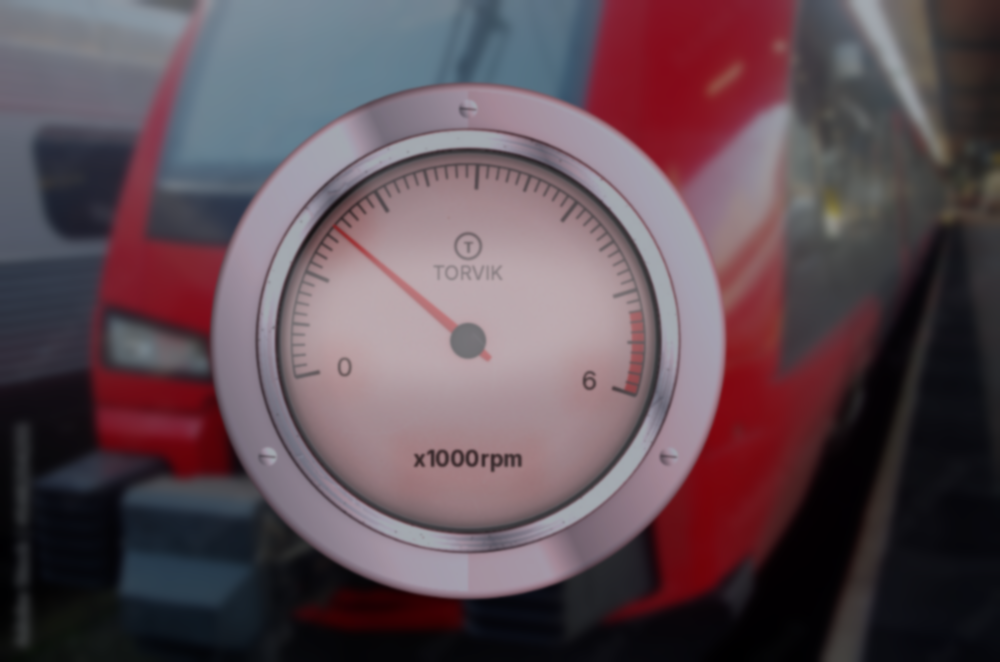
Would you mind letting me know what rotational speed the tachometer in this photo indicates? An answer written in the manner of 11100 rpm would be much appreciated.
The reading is 1500 rpm
